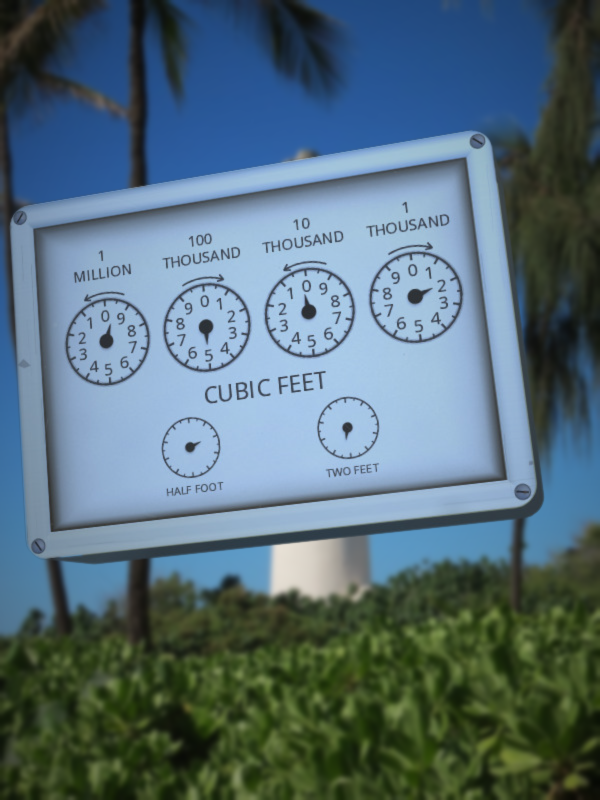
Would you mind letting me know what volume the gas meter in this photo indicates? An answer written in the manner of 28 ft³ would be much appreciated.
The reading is 950200 ft³
